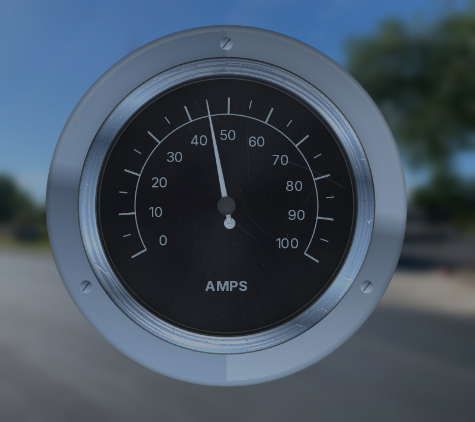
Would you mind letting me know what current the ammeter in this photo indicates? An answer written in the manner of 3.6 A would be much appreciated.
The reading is 45 A
